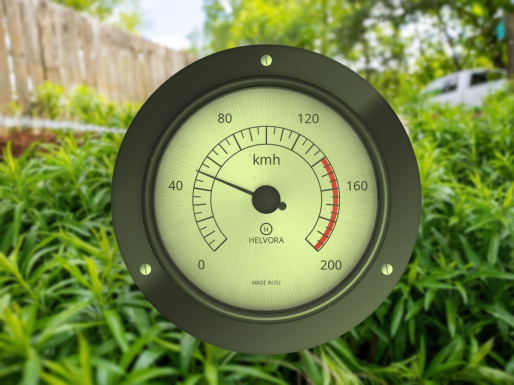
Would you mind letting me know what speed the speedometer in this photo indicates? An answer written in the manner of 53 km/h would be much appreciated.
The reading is 50 km/h
